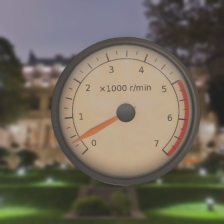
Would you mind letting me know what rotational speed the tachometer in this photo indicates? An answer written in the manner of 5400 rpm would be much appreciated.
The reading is 375 rpm
